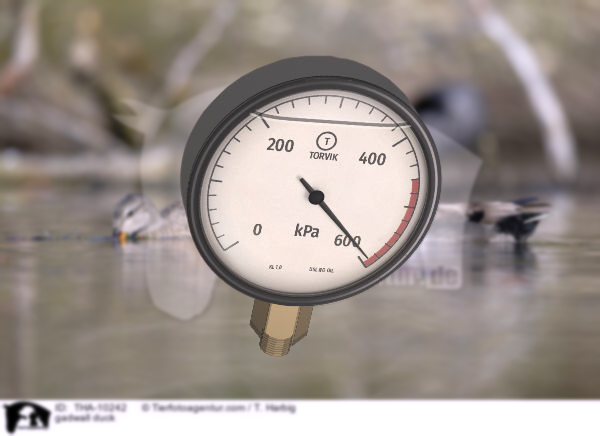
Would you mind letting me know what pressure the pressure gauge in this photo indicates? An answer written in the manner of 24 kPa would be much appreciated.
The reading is 590 kPa
